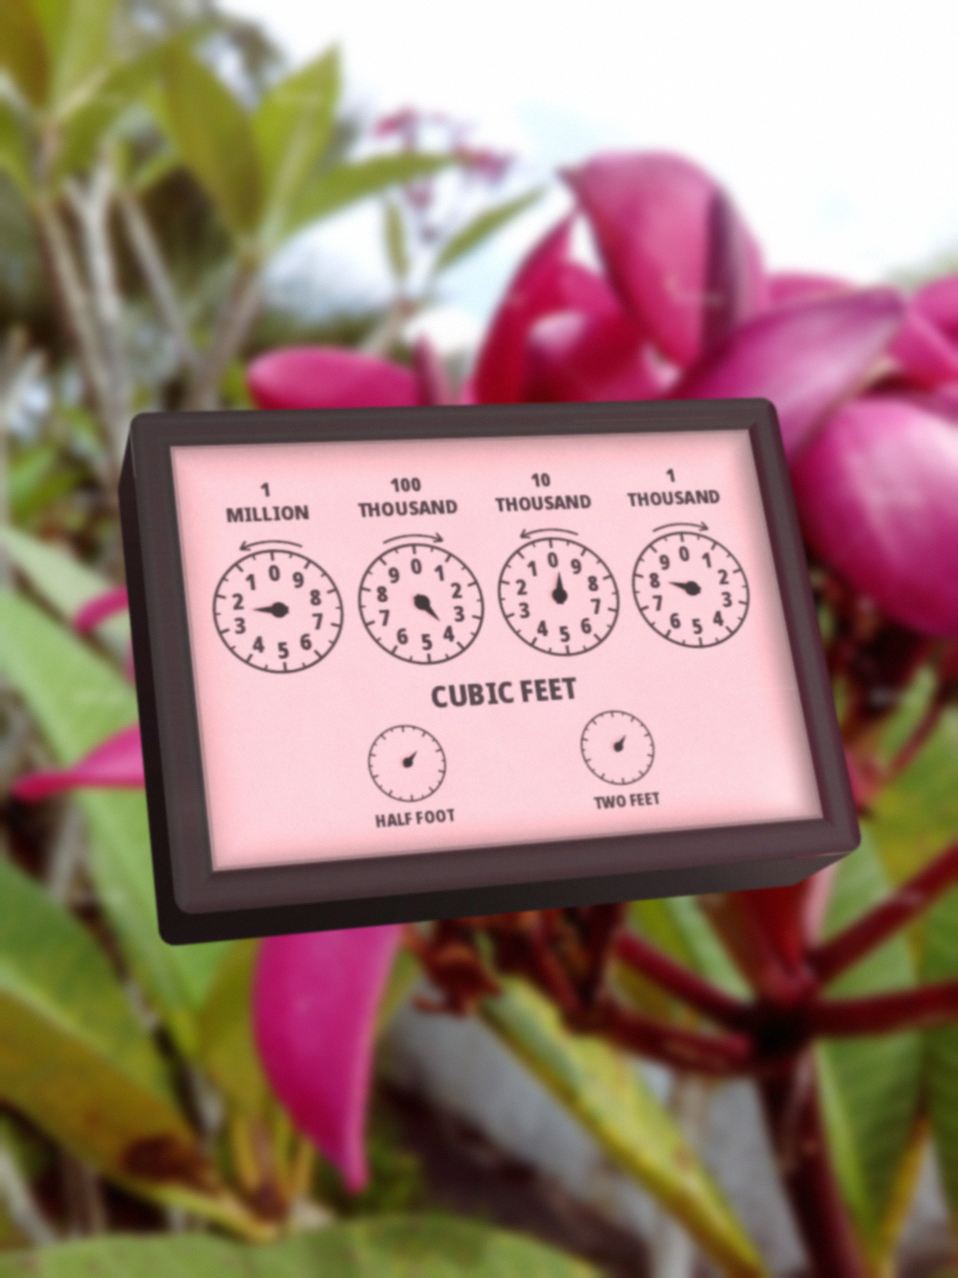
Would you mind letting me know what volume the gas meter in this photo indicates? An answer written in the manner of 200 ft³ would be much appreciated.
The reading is 239800 ft³
